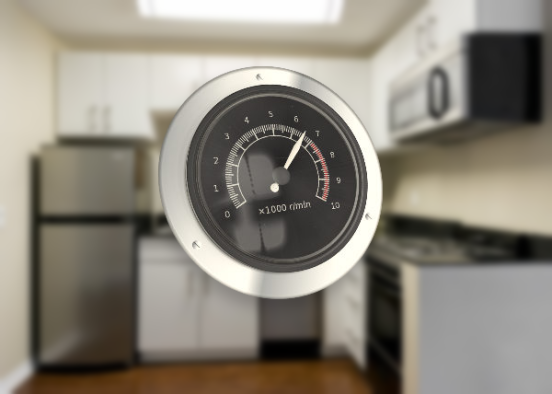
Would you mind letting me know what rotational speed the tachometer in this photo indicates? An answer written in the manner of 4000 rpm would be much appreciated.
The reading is 6500 rpm
